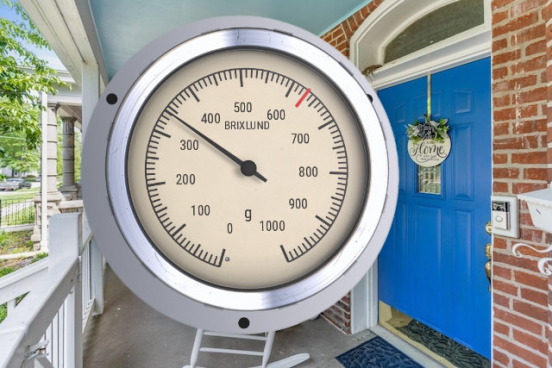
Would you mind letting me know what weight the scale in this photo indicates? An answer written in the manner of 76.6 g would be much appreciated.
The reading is 340 g
